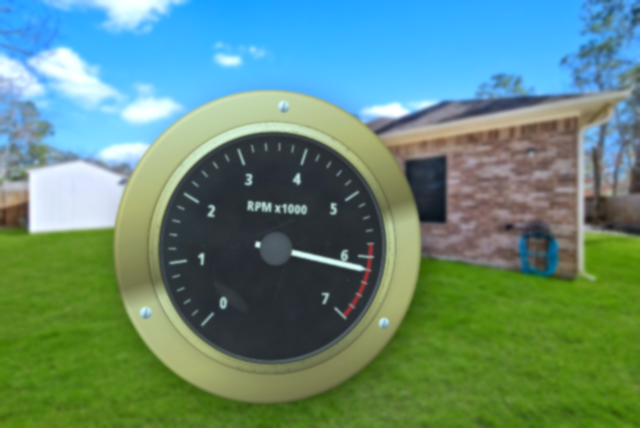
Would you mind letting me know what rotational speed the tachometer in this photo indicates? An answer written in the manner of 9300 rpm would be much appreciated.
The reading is 6200 rpm
